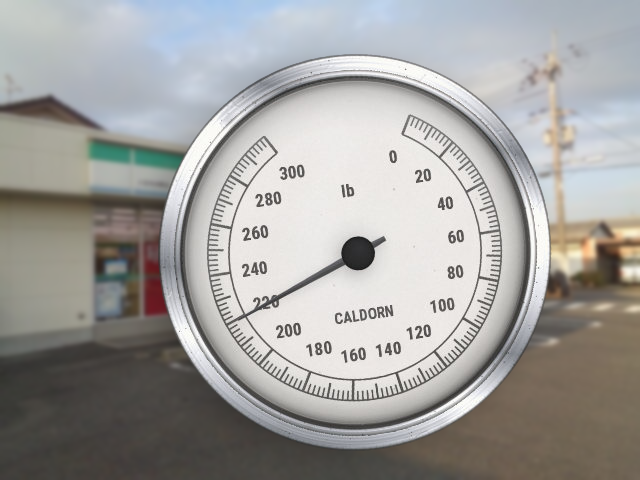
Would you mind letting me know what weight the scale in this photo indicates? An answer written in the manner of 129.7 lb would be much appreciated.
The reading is 220 lb
